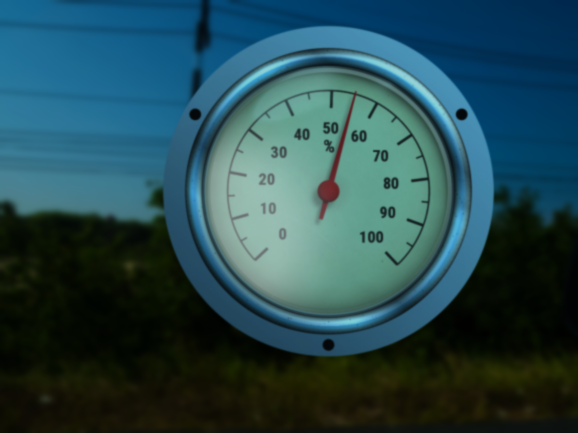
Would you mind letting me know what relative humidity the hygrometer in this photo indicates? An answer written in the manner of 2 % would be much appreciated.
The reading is 55 %
